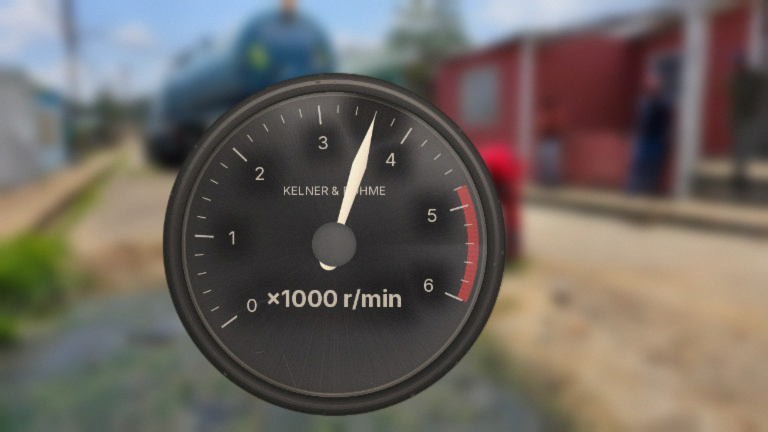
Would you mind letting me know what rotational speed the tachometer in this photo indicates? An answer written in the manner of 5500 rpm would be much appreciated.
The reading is 3600 rpm
